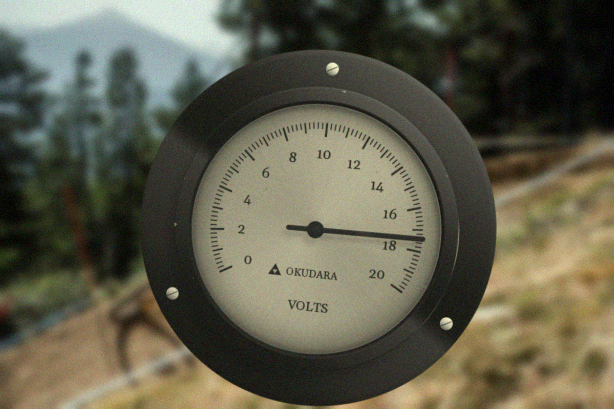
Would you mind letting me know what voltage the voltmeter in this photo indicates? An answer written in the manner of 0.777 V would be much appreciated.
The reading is 17.4 V
